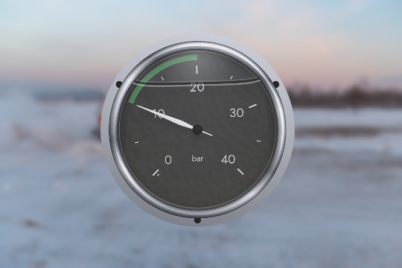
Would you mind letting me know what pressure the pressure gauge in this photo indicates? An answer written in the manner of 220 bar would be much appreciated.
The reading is 10 bar
